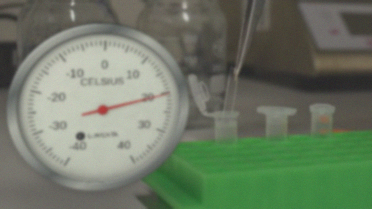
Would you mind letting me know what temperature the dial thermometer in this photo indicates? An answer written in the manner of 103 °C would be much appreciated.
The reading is 20 °C
